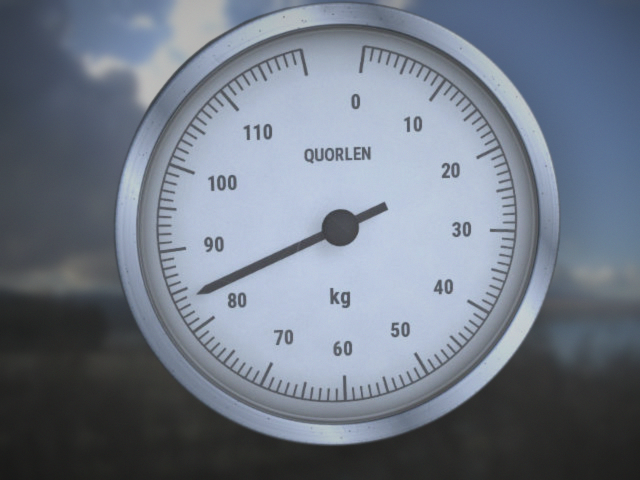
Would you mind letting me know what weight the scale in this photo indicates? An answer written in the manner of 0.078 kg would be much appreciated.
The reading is 84 kg
